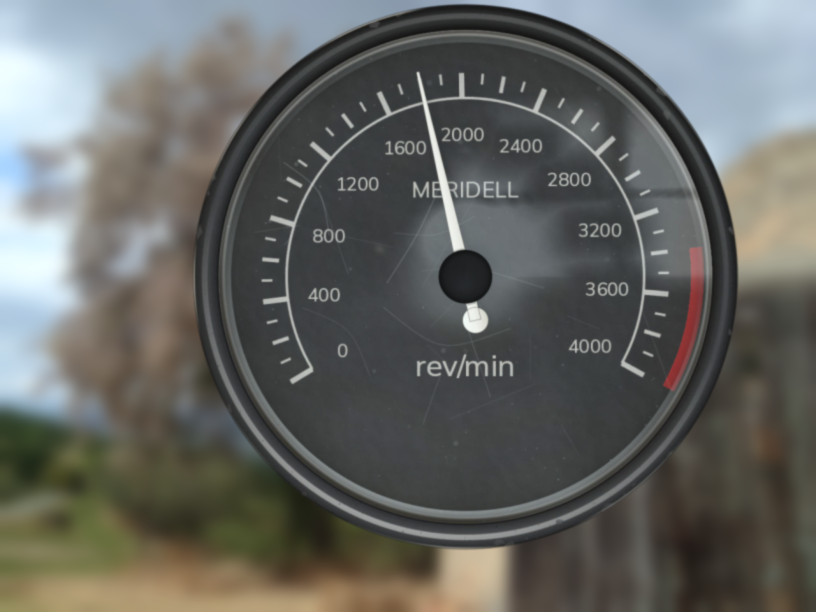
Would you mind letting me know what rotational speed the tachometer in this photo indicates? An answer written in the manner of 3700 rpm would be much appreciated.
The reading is 1800 rpm
